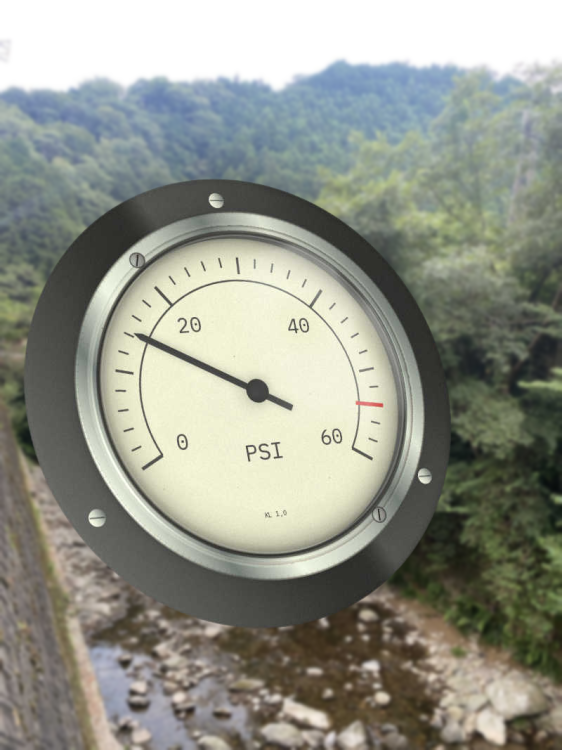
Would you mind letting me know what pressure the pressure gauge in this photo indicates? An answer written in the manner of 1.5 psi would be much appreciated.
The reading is 14 psi
